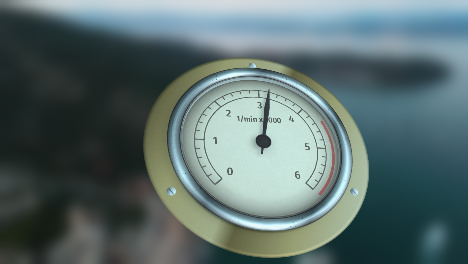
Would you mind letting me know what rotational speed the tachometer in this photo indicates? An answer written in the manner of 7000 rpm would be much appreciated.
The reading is 3200 rpm
